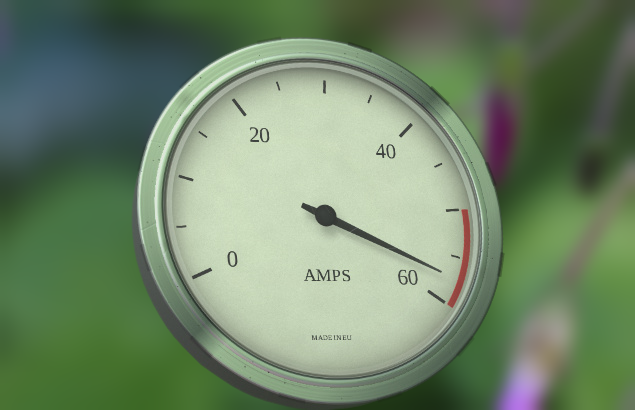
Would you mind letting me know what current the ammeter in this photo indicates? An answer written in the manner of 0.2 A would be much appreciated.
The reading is 57.5 A
